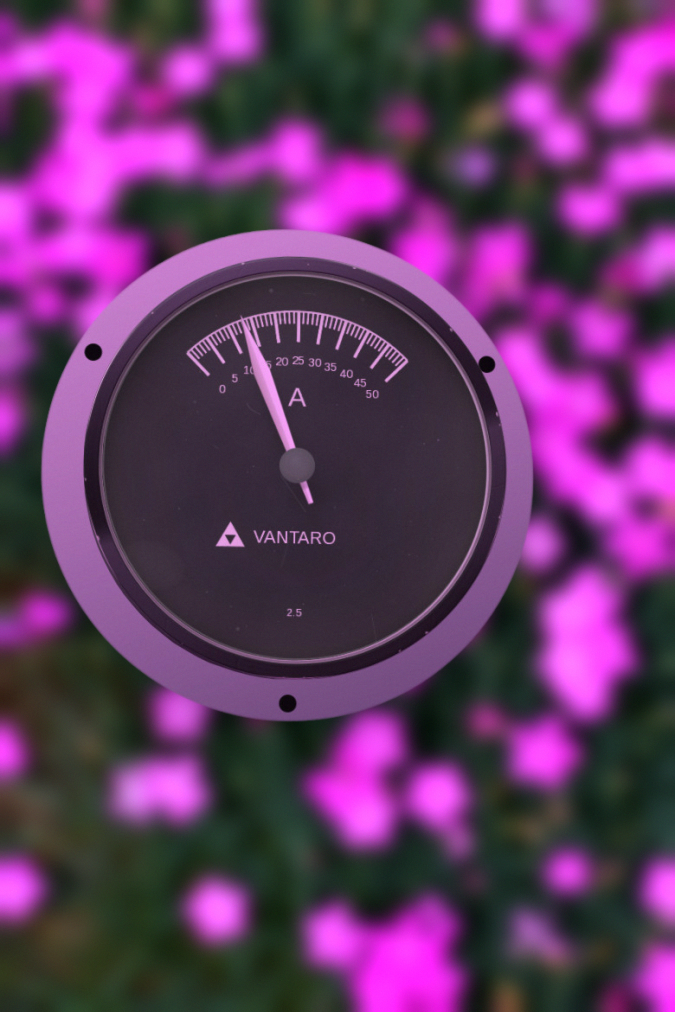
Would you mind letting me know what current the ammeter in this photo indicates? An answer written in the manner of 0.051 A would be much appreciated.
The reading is 13 A
